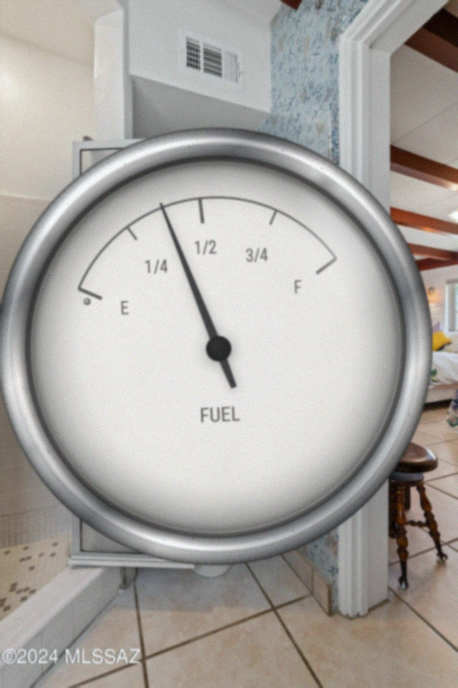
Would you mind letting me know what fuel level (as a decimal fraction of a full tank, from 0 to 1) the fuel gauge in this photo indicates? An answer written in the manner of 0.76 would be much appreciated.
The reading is 0.375
